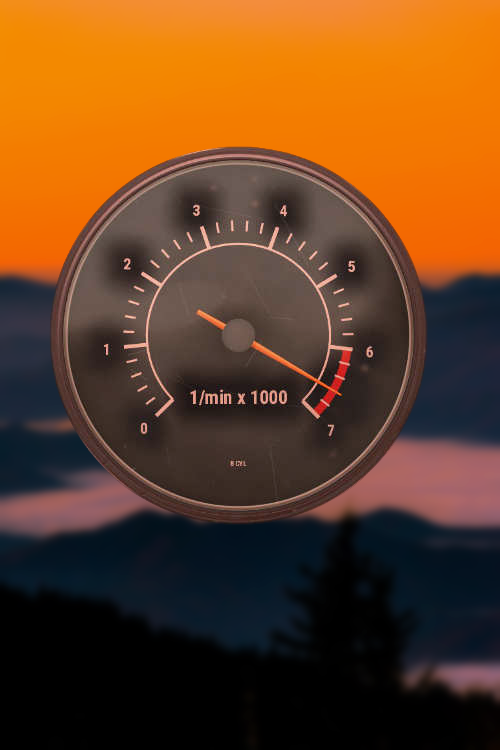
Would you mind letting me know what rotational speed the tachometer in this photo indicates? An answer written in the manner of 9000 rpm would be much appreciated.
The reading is 6600 rpm
